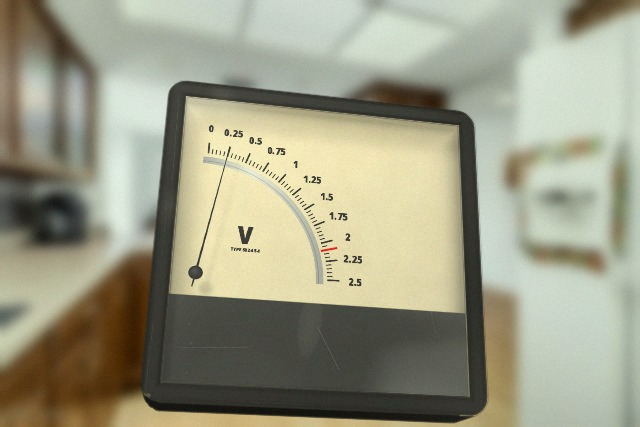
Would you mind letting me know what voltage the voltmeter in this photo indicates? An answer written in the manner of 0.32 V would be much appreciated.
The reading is 0.25 V
